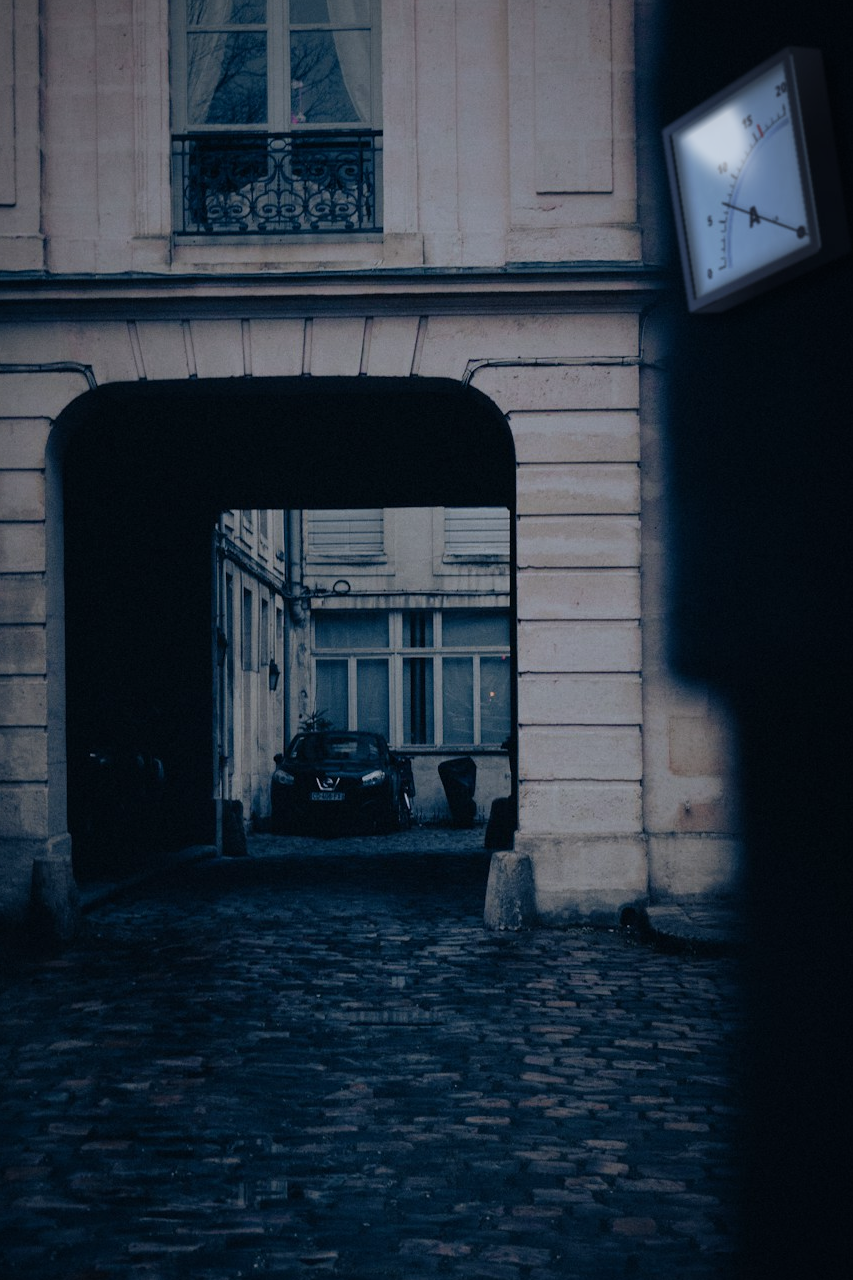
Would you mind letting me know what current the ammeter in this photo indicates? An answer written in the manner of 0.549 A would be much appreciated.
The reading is 7 A
